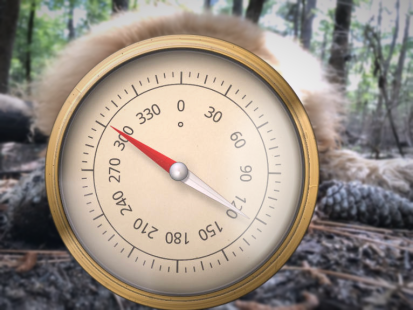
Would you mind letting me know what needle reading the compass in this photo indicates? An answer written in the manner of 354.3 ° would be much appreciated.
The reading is 302.5 °
